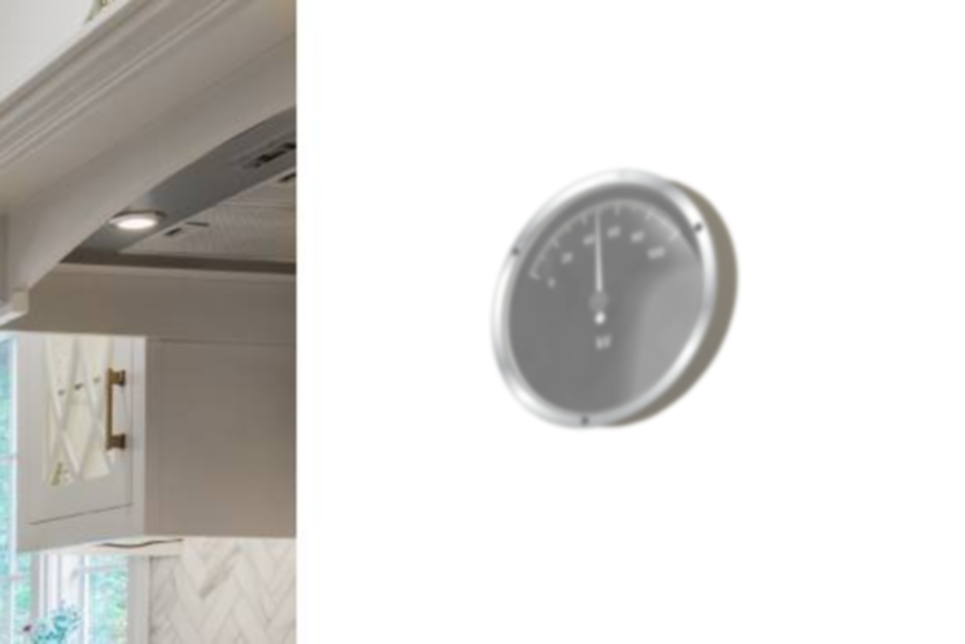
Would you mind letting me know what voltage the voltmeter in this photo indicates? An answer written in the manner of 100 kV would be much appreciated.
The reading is 50 kV
